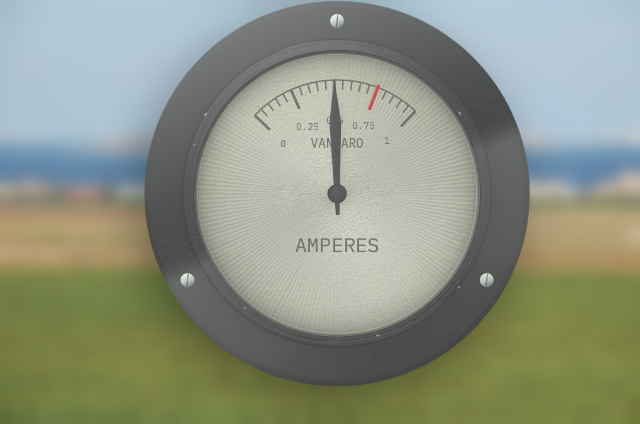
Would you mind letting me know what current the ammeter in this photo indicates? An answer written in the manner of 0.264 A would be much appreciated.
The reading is 0.5 A
